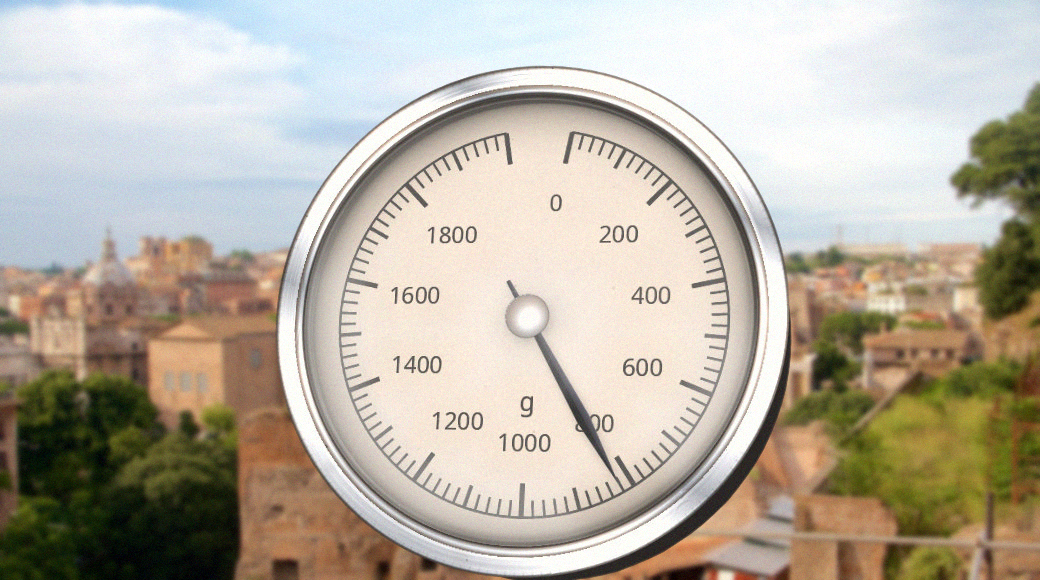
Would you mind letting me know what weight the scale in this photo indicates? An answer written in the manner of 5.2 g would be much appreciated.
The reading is 820 g
